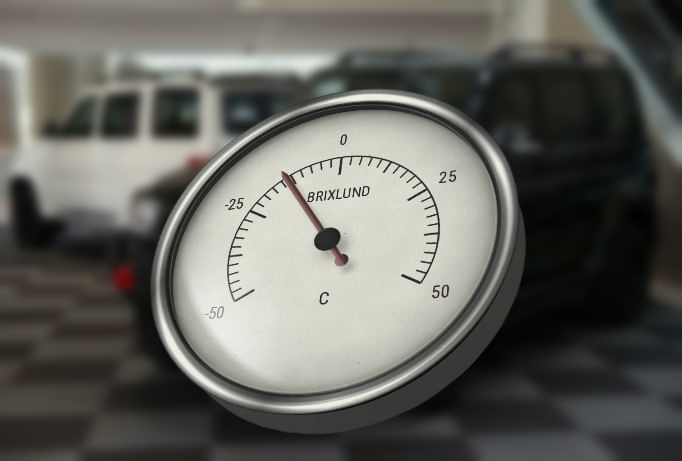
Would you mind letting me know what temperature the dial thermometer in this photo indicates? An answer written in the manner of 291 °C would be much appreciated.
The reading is -13.75 °C
